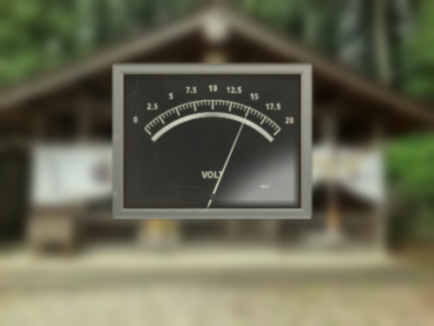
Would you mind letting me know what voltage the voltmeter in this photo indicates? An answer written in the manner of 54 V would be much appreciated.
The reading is 15 V
